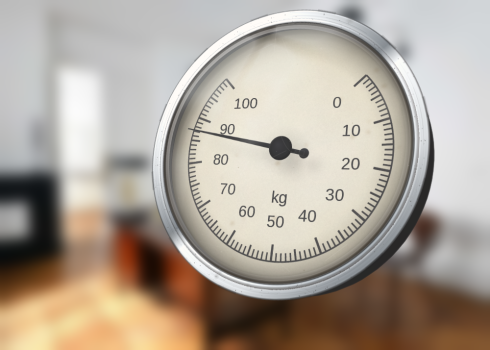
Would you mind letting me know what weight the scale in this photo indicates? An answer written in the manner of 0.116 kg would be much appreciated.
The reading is 87 kg
